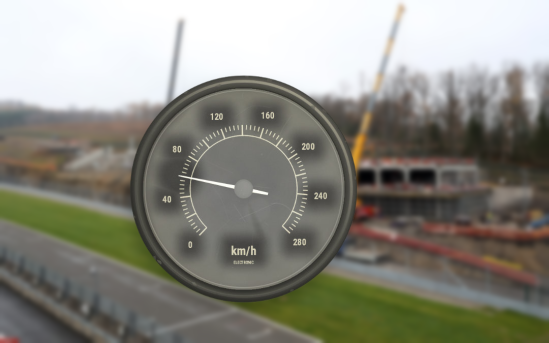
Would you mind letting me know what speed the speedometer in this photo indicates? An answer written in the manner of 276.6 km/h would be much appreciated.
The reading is 60 km/h
